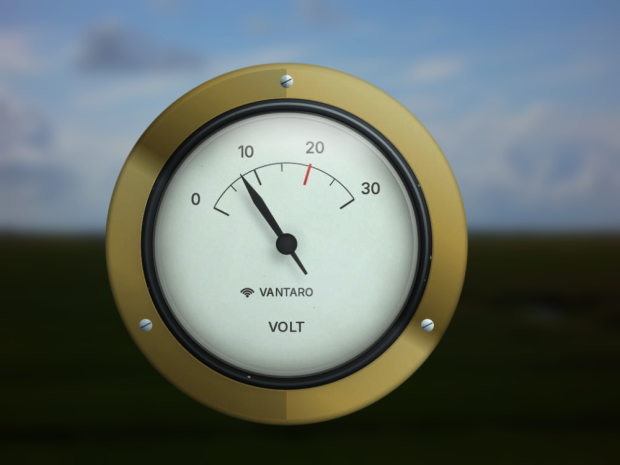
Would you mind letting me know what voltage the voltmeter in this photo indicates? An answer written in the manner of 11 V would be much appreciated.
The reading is 7.5 V
